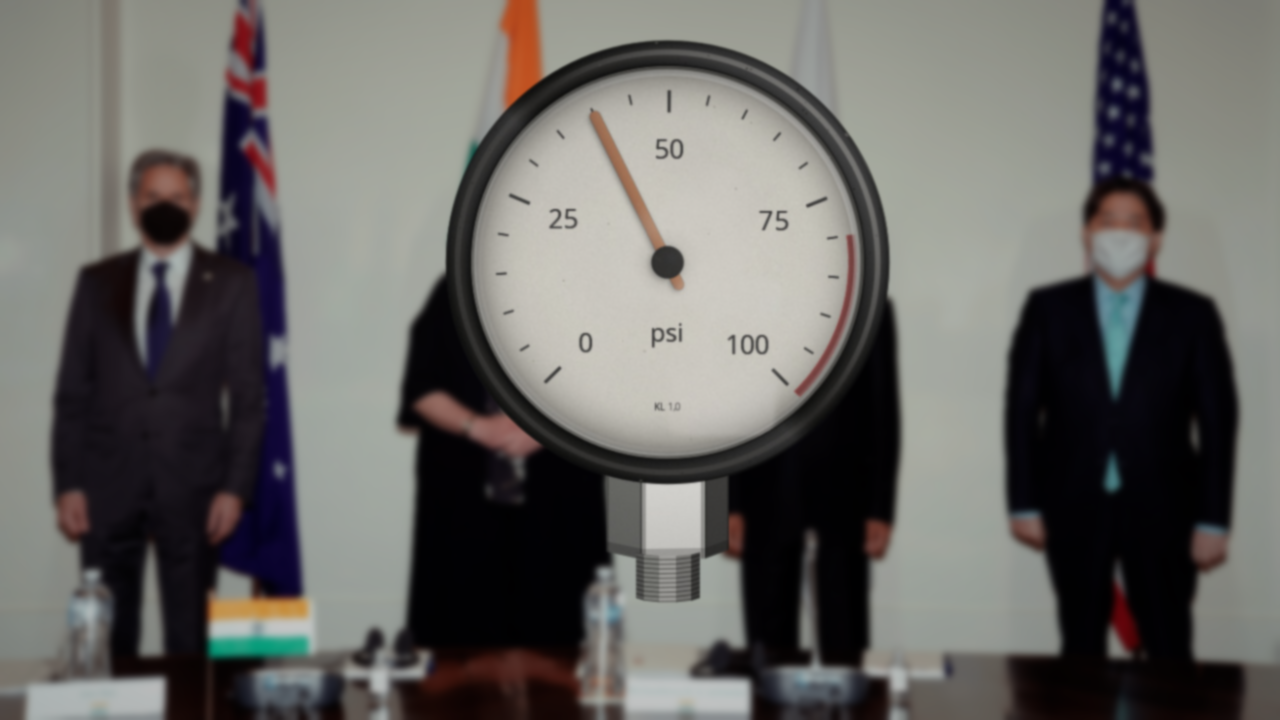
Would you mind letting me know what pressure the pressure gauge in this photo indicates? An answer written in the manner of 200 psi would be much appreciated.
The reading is 40 psi
